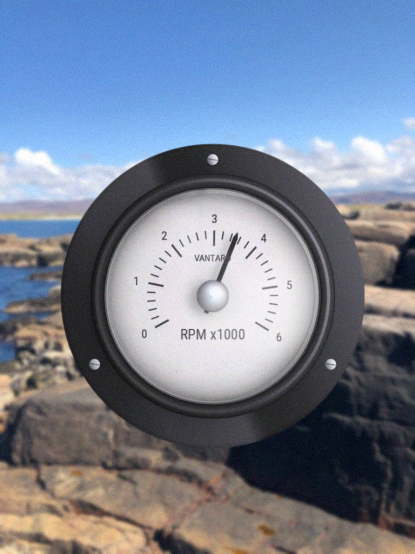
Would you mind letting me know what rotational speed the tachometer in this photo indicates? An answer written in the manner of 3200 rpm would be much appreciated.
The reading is 3500 rpm
